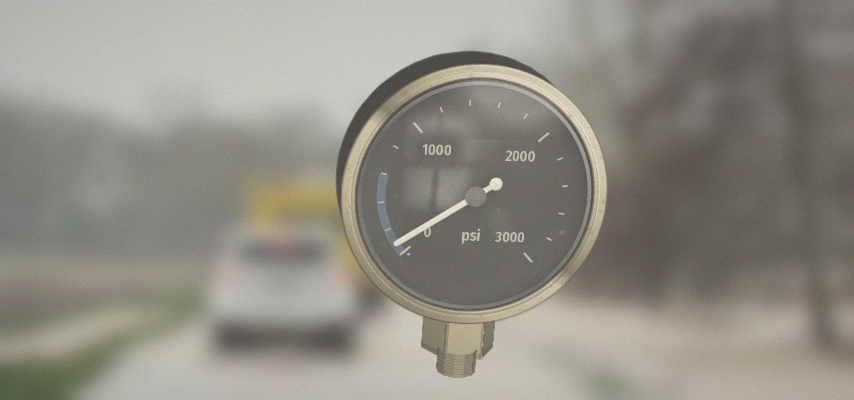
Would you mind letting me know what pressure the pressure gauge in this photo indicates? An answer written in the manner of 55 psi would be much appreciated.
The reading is 100 psi
